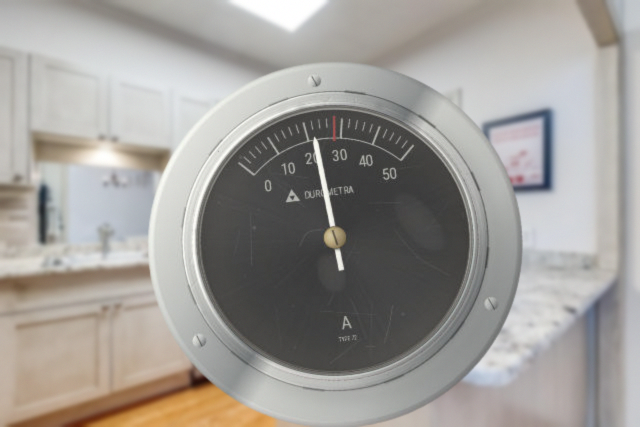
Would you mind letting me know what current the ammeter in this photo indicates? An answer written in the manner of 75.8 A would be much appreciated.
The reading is 22 A
